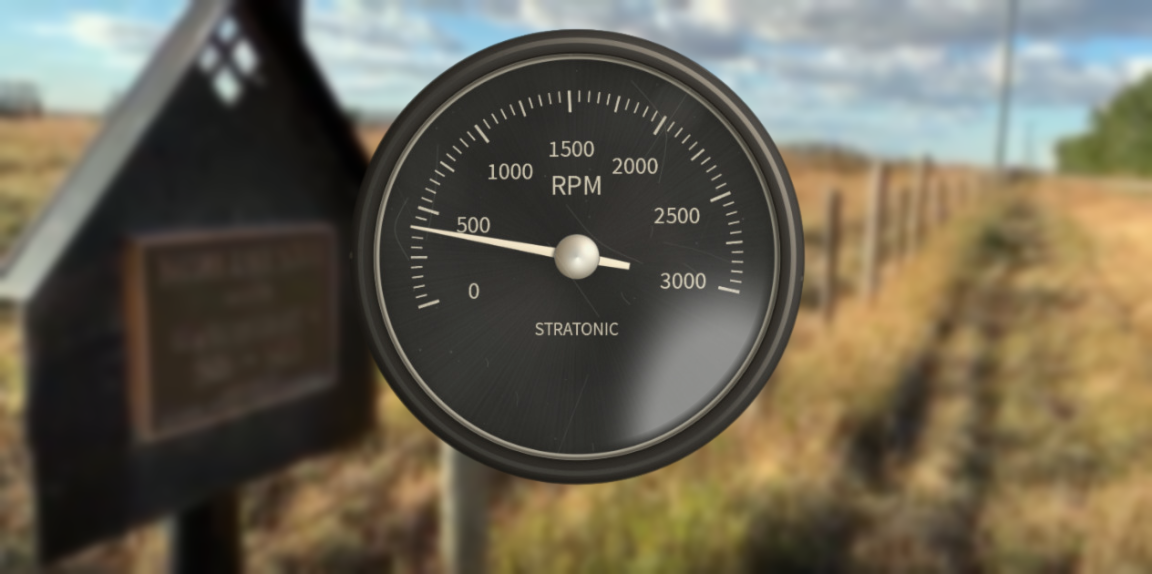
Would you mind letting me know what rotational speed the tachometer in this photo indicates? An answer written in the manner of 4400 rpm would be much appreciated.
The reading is 400 rpm
